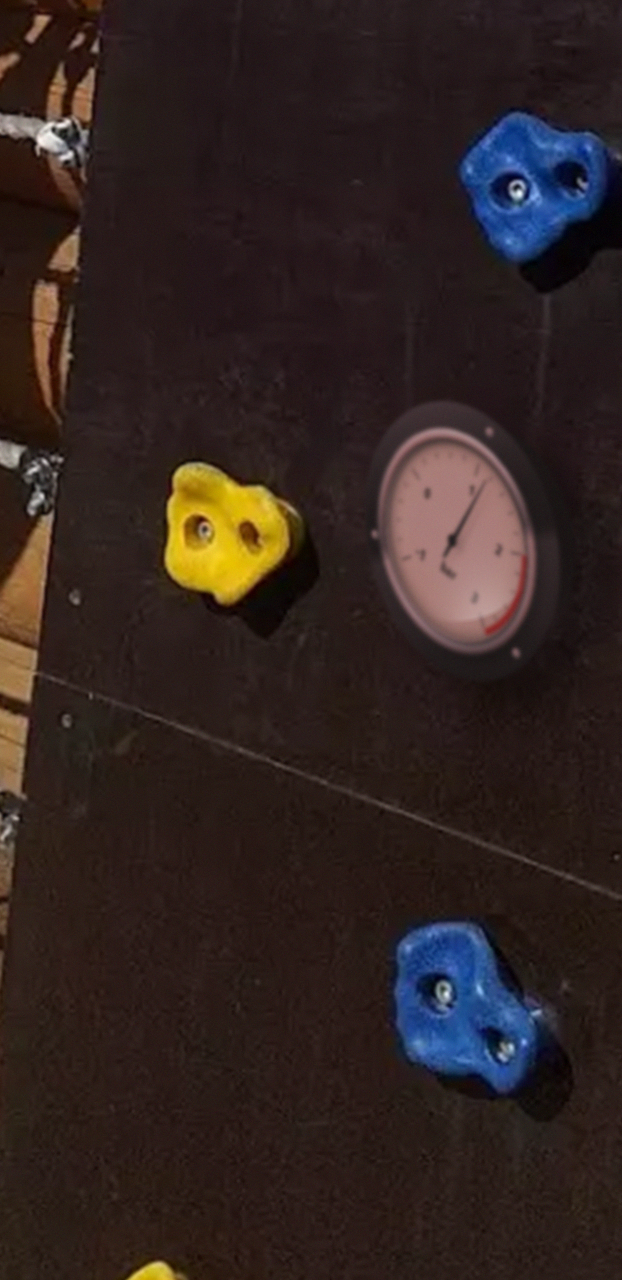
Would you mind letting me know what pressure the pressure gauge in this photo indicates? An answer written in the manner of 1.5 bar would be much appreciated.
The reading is 1.2 bar
